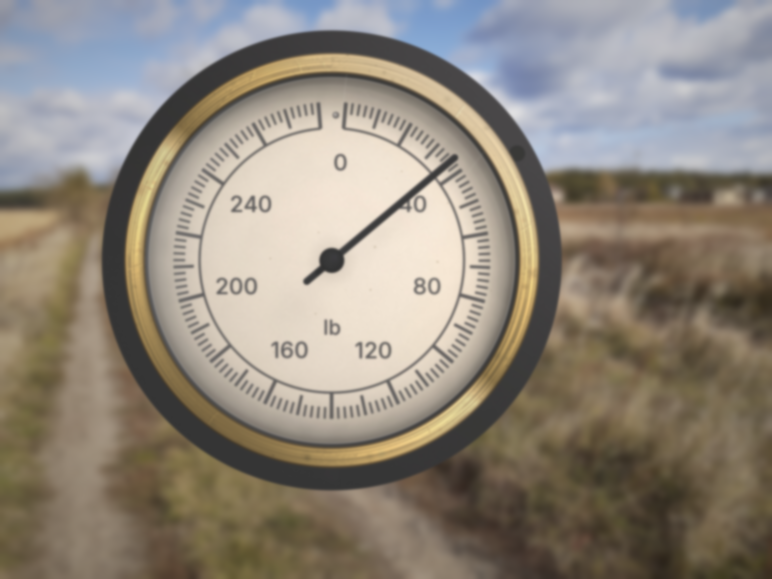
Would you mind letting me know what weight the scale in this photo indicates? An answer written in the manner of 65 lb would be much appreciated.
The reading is 36 lb
